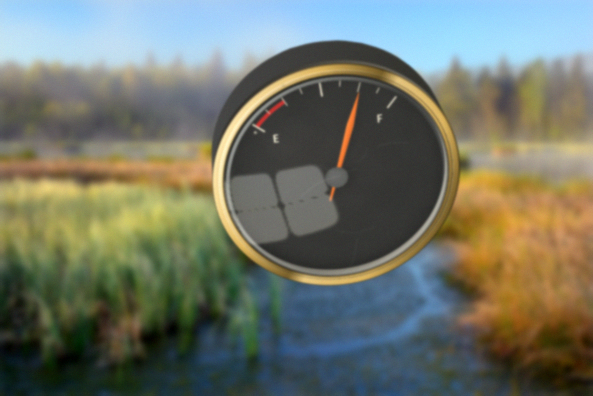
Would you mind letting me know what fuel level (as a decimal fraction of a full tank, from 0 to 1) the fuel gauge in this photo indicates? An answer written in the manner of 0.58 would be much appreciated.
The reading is 0.75
